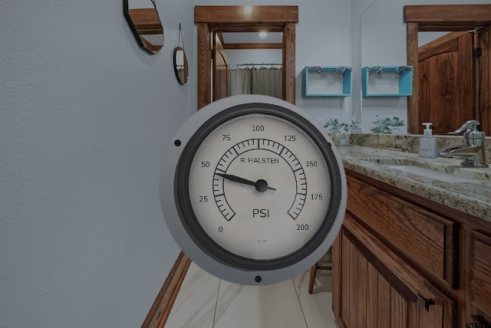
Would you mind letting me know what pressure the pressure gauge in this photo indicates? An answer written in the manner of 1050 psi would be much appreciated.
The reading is 45 psi
